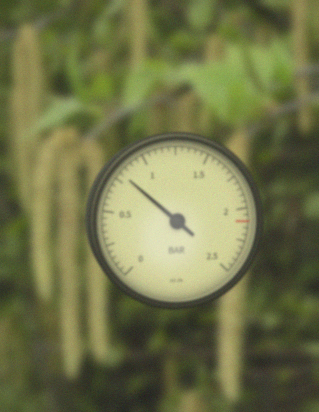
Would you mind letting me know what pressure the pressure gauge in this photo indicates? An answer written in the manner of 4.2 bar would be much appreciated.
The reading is 0.8 bar
